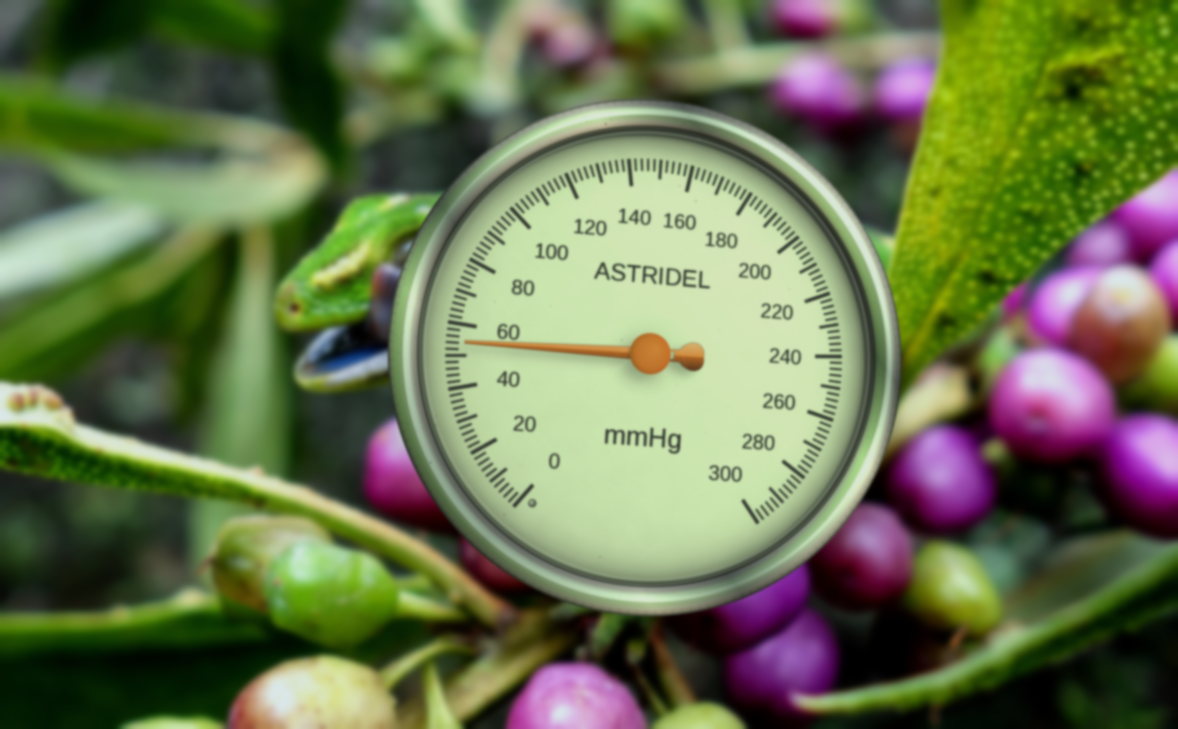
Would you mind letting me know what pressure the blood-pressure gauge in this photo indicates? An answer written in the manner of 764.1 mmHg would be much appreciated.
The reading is 54 mmHg
